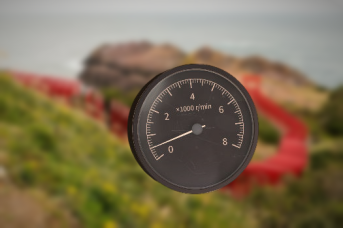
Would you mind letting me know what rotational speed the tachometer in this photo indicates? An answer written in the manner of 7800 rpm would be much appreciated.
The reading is 500 rpm
